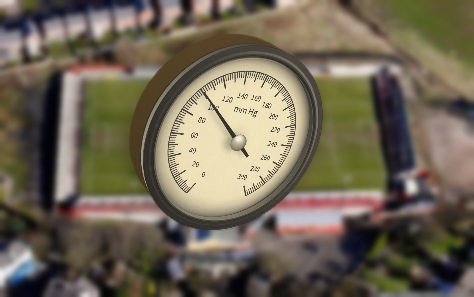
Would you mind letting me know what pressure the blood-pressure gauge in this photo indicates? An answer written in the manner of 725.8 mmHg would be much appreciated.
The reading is 100 mmHg
